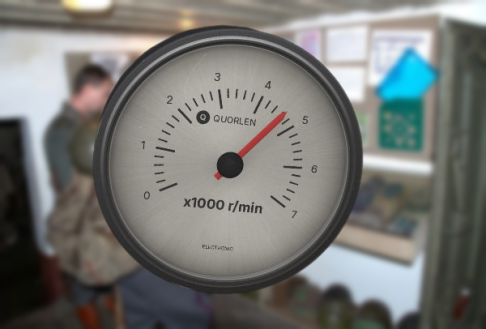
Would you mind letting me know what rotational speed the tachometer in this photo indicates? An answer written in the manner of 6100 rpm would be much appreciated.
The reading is 4600 rpm
